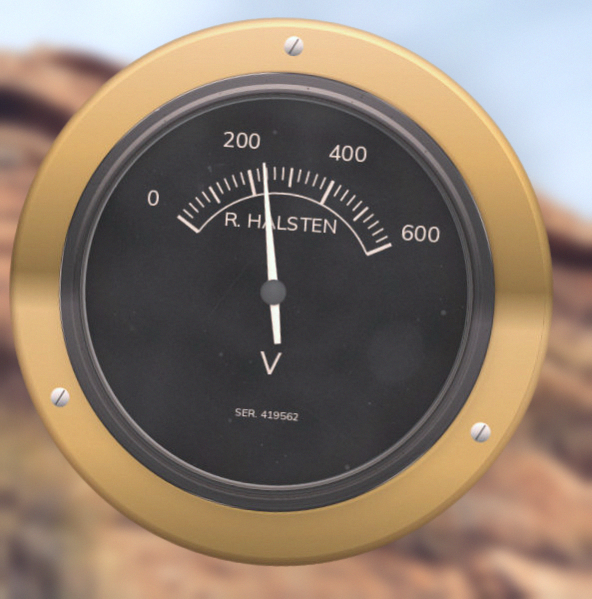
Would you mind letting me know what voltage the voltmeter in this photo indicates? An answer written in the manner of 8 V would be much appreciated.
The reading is 240 V
